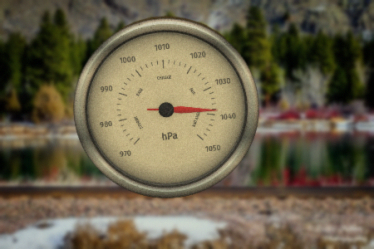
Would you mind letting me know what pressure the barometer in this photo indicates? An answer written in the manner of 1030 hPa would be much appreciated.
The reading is 1038 hPa
